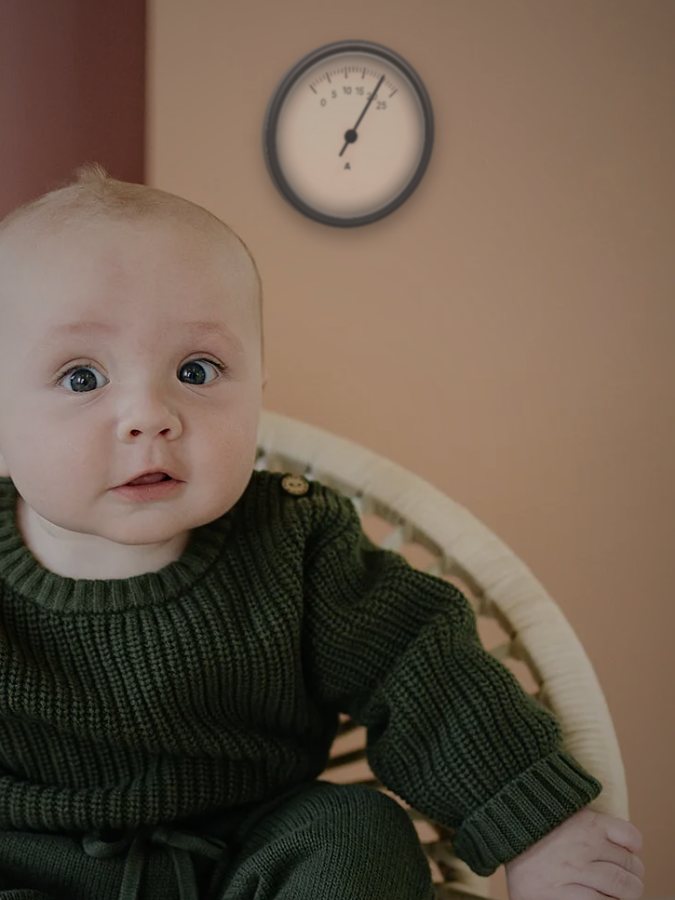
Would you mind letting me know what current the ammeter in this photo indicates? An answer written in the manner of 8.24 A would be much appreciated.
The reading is 20 A
